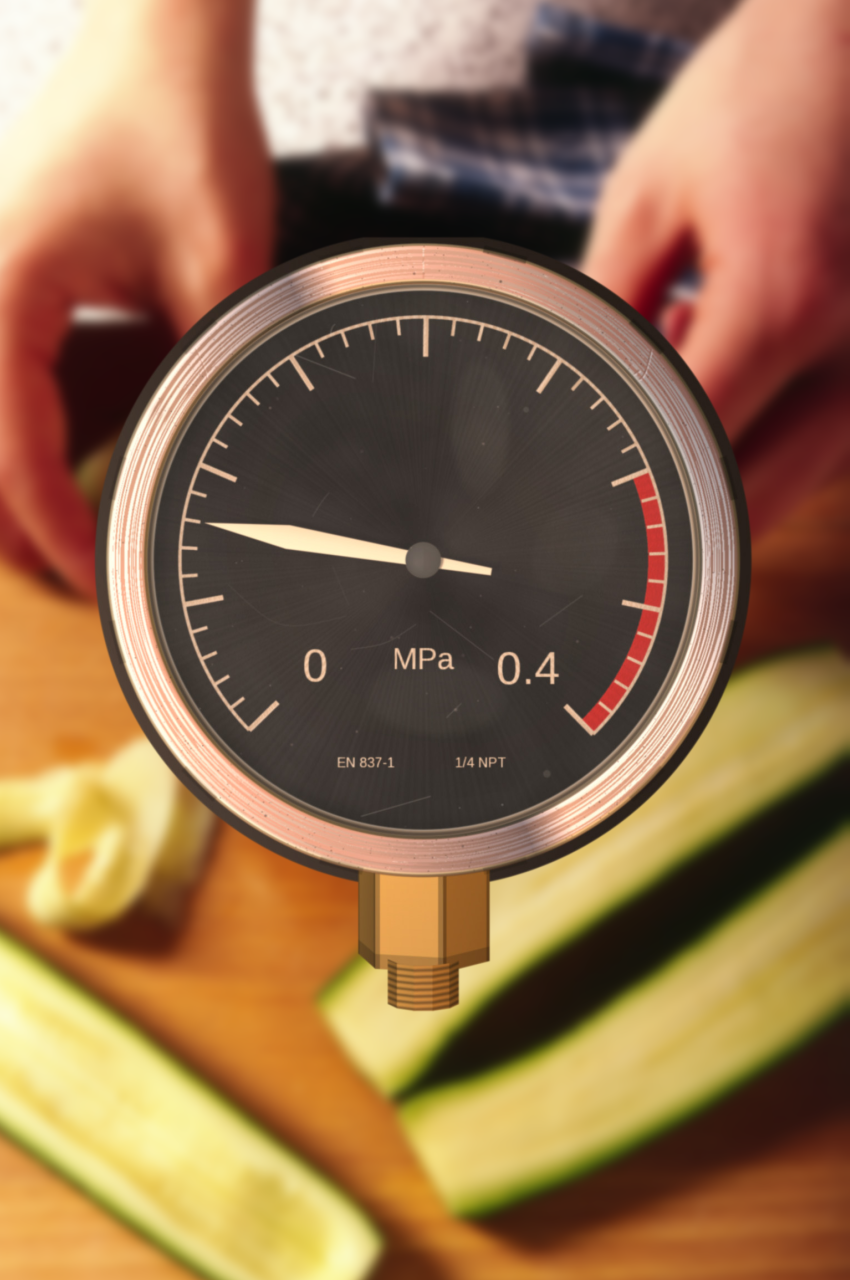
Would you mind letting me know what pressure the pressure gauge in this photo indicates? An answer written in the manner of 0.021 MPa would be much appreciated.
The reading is 0.08 MPa
